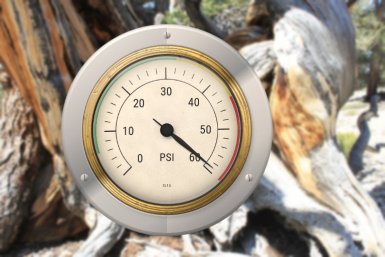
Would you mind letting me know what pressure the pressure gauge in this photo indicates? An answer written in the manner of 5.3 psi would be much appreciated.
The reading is 59 psi
